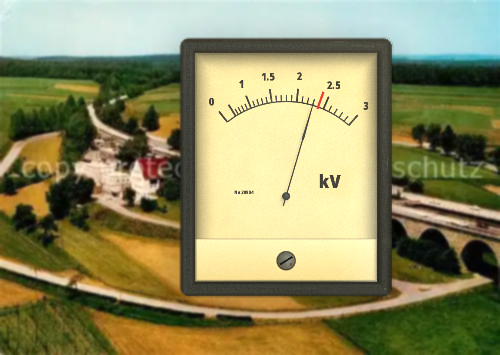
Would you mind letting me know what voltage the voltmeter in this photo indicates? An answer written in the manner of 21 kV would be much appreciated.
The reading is 2.3 kV
